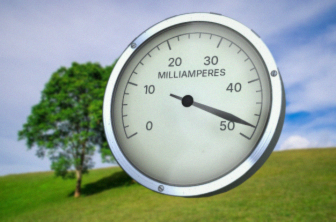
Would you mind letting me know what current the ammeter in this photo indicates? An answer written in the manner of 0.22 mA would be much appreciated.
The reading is 48 mA
